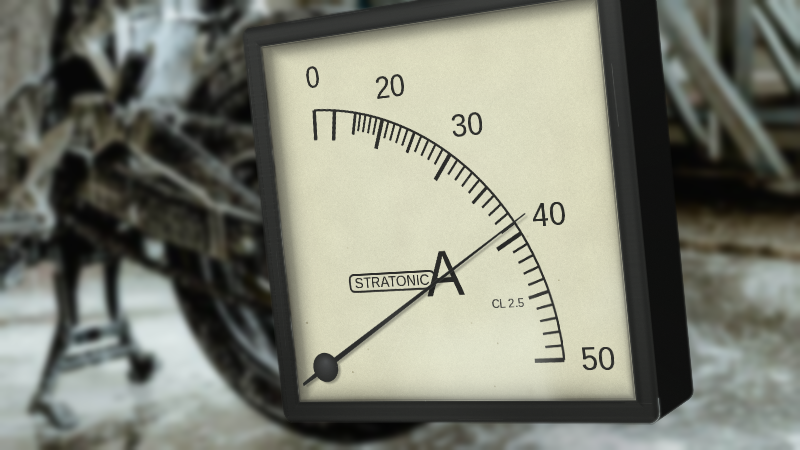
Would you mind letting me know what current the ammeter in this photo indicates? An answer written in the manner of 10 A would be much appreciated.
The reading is 39 A
